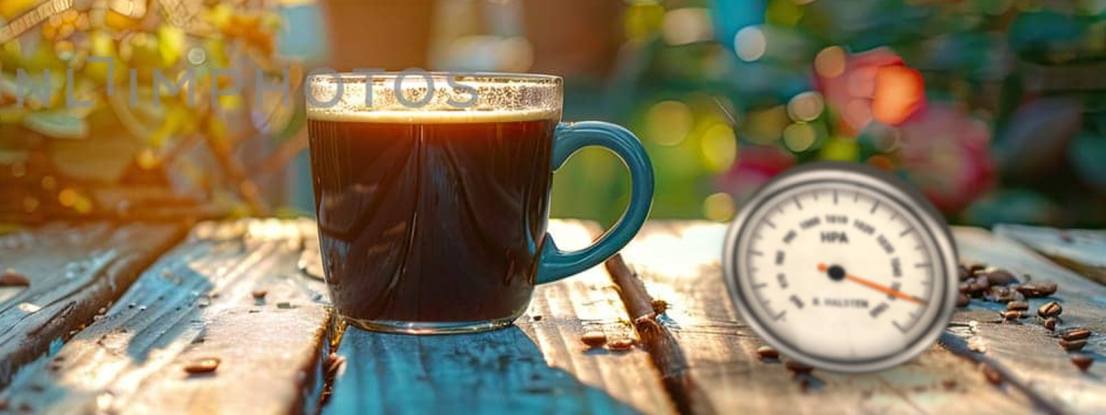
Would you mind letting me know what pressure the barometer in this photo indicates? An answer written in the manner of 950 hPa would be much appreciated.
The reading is 1050 hPa
